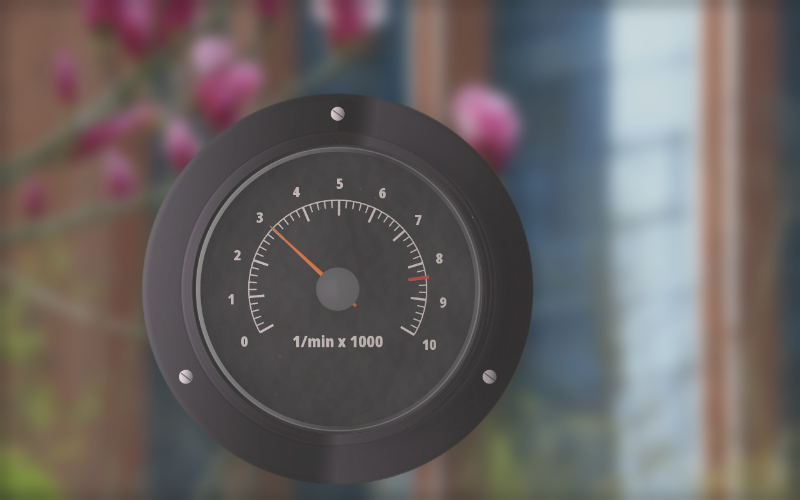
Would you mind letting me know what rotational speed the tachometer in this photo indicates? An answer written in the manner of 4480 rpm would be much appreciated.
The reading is 3000 rpm
